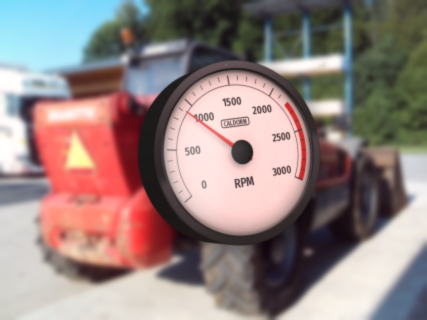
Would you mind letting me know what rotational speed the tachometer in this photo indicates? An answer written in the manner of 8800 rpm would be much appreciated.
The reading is 900 rpm
